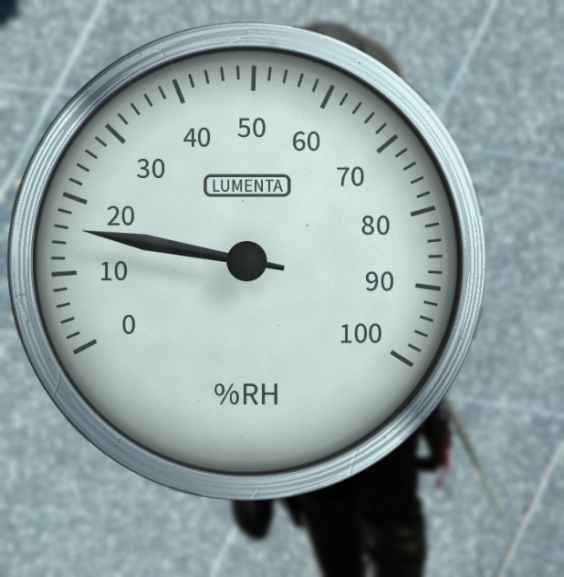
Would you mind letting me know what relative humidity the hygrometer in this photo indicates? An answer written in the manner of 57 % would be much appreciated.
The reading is 16 %
